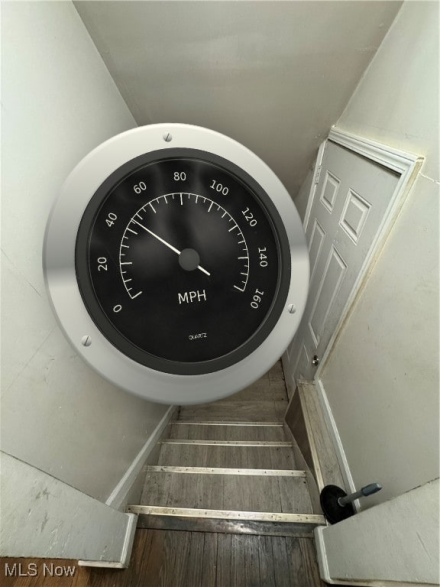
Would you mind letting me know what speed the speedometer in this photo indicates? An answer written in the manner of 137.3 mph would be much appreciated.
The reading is 45 mph
